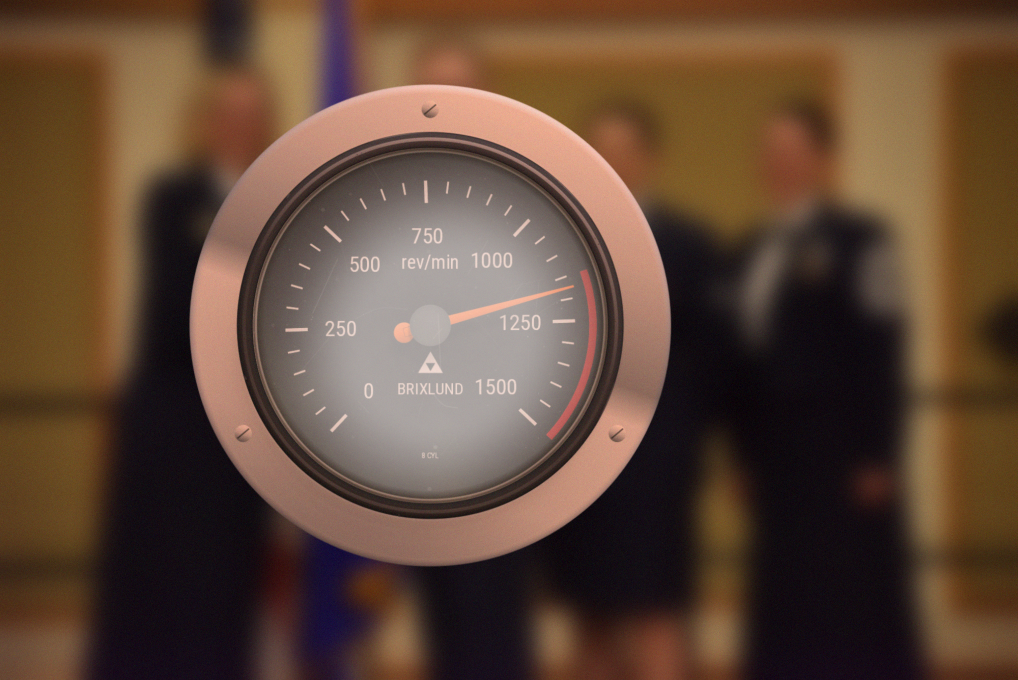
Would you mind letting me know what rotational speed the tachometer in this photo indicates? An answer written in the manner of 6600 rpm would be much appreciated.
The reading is 1175 rpm
